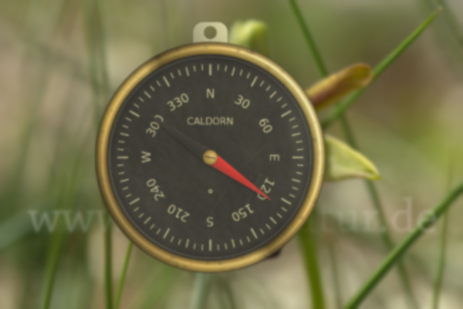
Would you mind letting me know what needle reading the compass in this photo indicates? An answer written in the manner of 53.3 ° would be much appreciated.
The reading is 125 °
